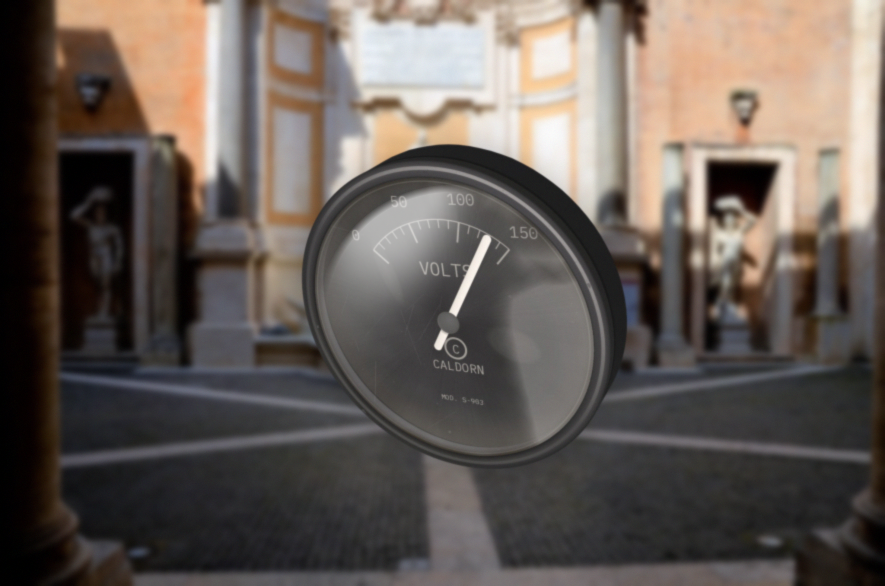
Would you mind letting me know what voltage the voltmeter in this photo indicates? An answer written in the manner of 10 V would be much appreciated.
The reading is 130 V
